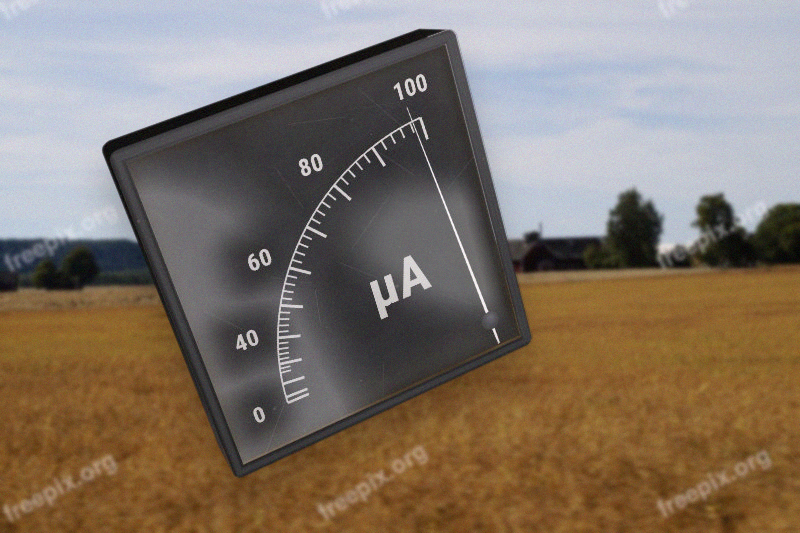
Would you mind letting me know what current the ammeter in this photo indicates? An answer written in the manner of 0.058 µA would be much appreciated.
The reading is 98 µA
